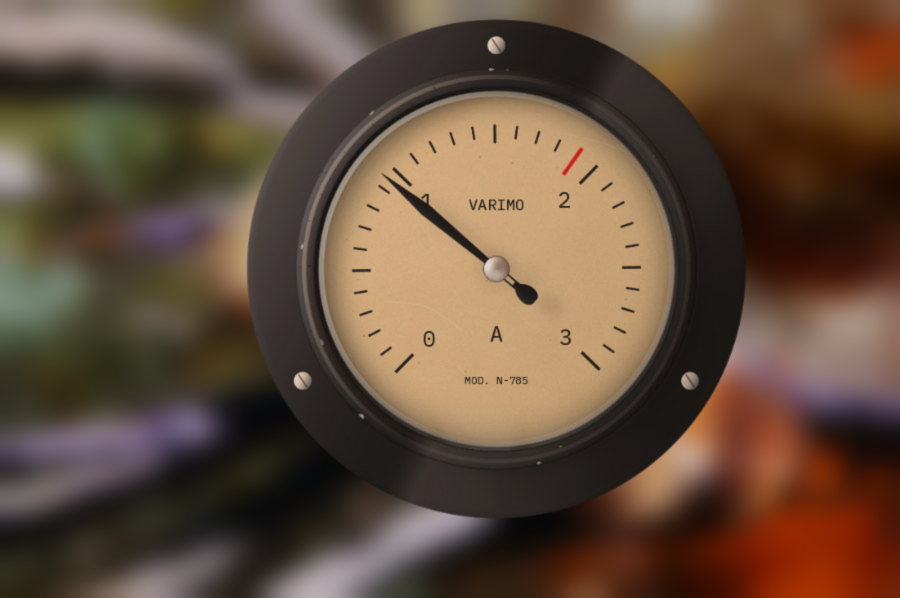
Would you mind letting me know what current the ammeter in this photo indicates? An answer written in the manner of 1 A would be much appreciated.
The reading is 0.95 A
